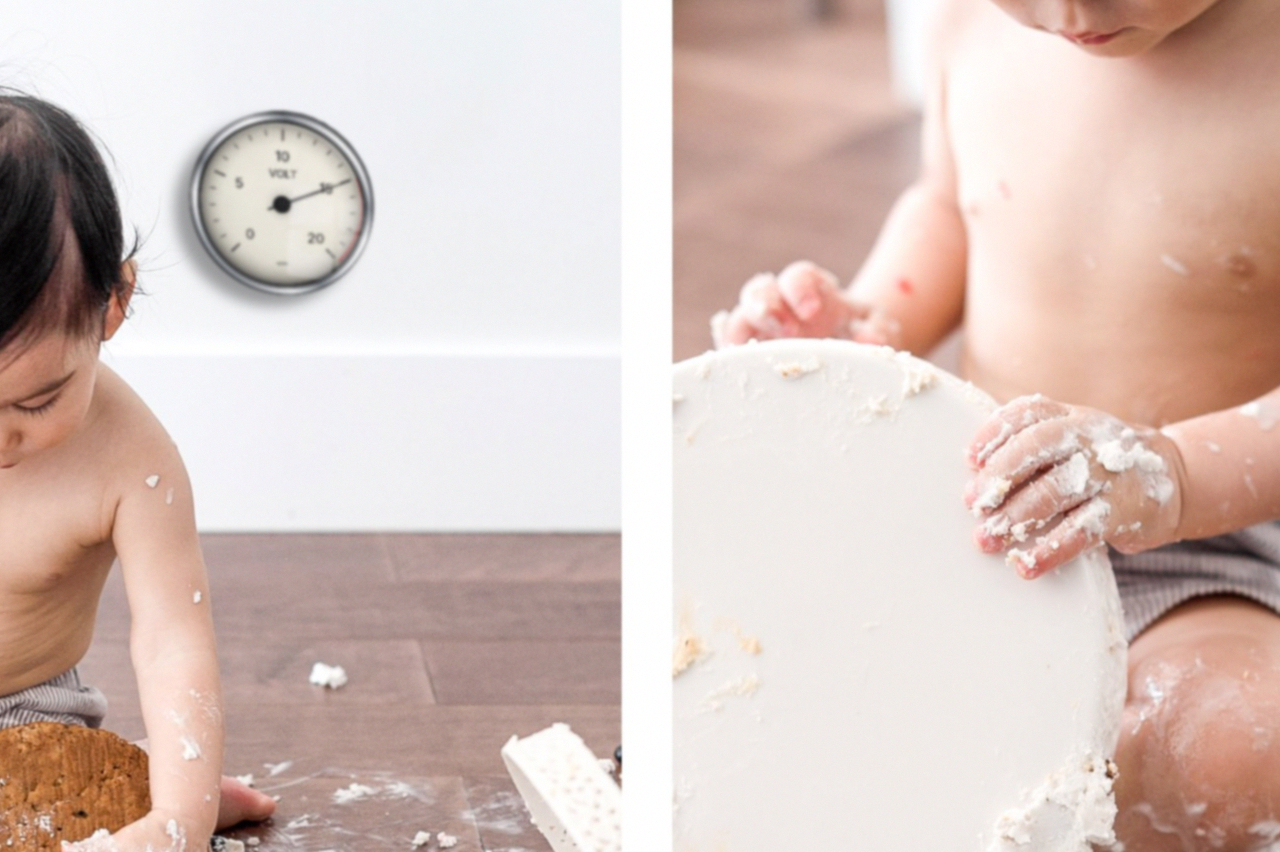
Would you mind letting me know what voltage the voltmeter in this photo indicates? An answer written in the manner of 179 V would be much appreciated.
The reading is 15 V
